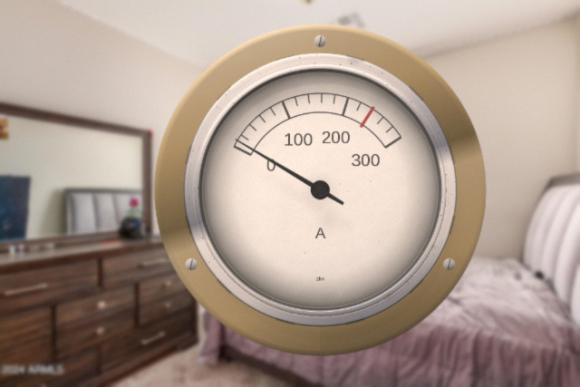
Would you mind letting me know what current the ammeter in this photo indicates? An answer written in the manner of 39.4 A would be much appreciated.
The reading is 10 A
